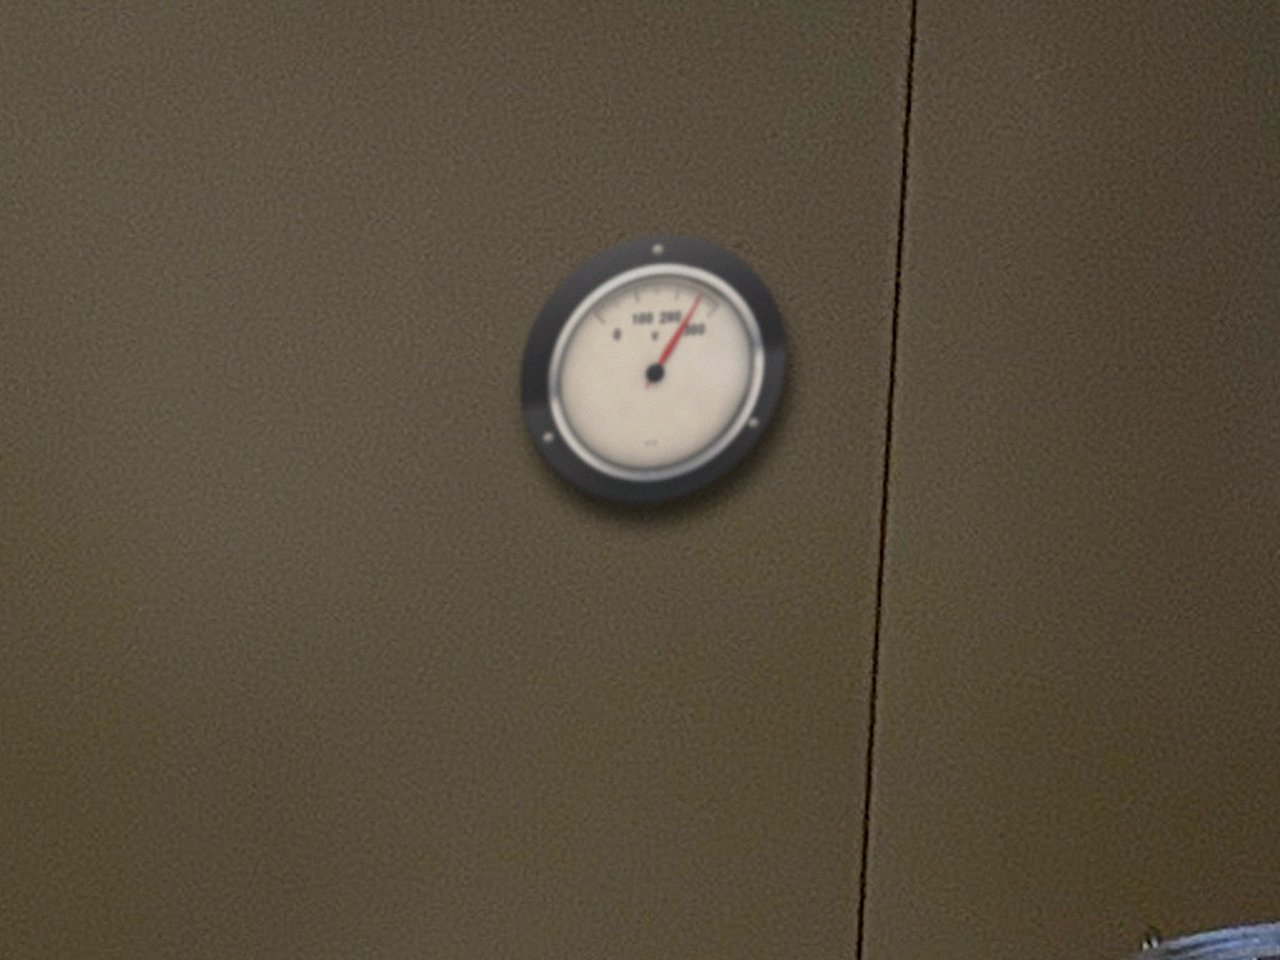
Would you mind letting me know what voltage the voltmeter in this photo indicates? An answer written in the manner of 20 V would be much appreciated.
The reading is 250 V
